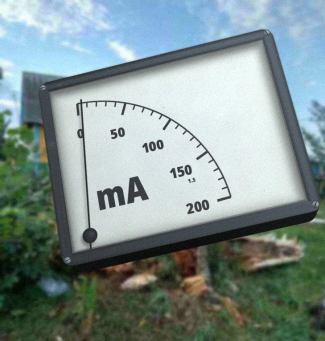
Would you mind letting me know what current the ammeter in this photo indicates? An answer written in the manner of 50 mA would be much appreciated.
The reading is 5 mA
